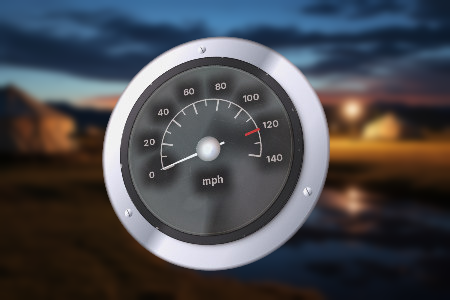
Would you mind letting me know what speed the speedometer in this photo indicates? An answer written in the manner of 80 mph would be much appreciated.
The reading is 0 mph
